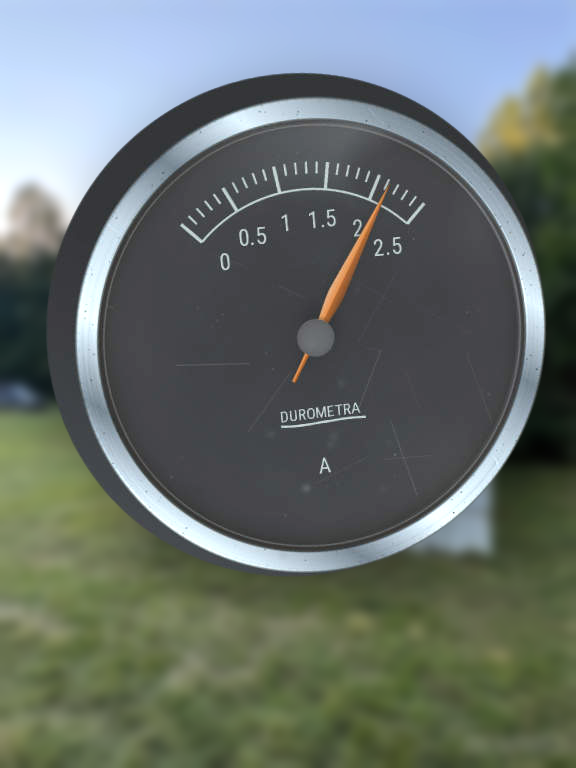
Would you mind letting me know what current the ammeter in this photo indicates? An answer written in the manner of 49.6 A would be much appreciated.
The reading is 2.1 A
